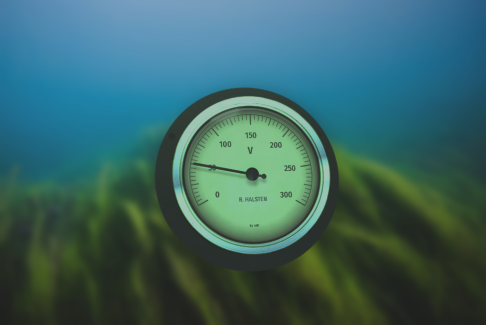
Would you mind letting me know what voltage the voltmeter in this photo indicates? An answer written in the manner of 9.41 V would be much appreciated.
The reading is 50 V
